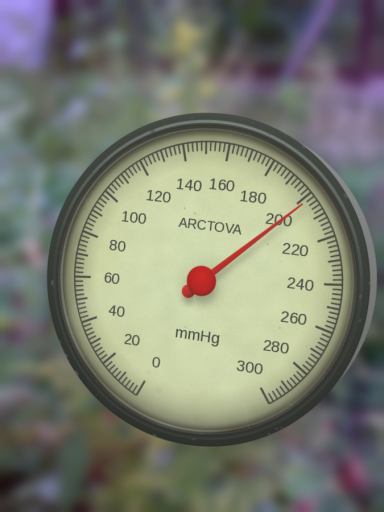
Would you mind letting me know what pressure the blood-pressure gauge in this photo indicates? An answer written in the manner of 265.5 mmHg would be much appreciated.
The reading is 202 mmHg
